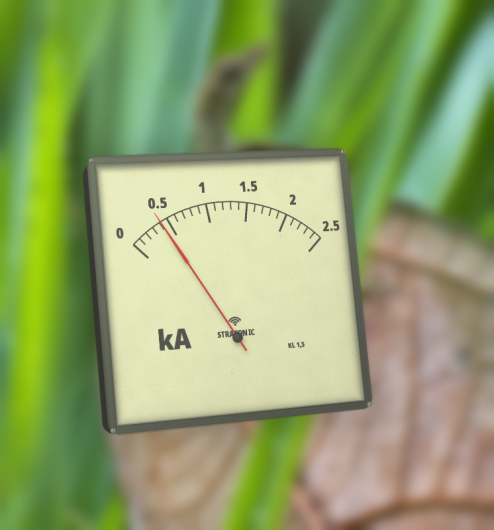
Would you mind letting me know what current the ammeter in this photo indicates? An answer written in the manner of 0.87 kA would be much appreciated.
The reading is 0.4 kA
